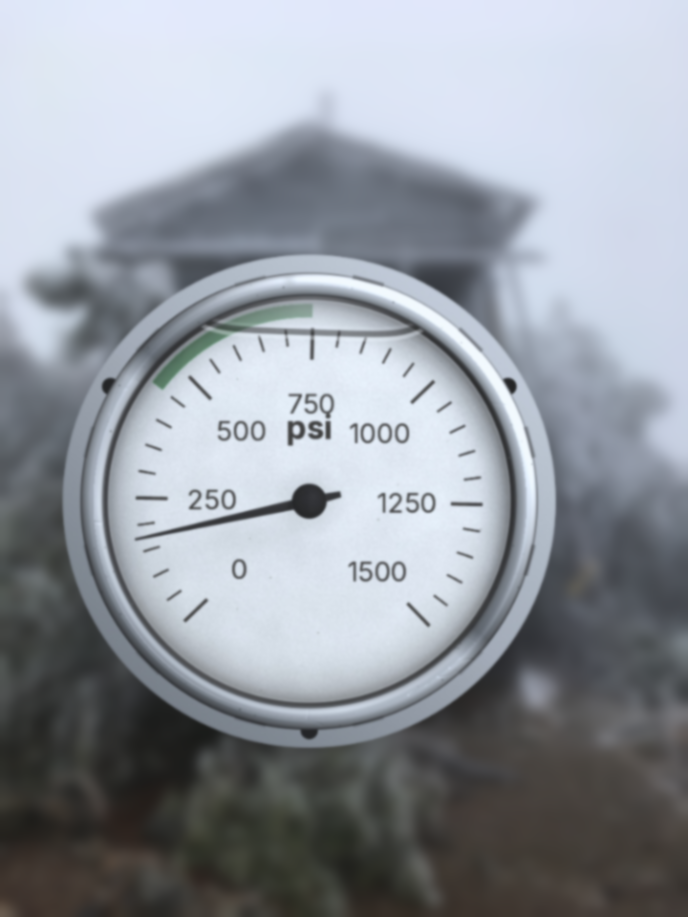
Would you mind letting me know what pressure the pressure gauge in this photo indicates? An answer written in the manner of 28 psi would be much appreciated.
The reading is 175 psi
